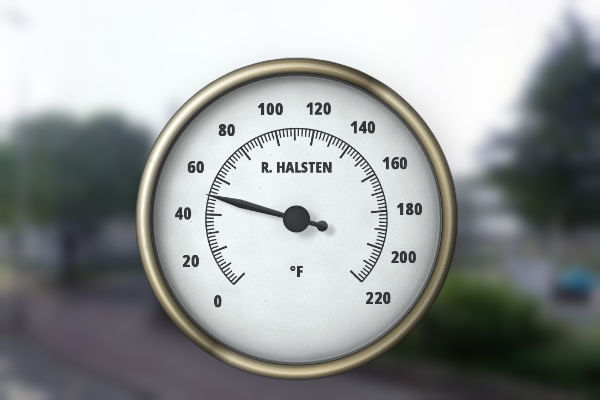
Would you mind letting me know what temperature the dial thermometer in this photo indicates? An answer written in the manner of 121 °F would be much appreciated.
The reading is 50 °F
